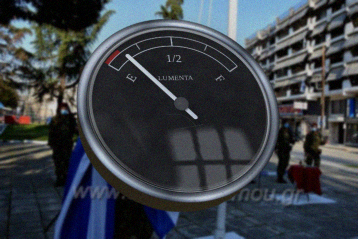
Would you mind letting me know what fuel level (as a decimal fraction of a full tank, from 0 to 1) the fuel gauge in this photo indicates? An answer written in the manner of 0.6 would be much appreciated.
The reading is 0.125
